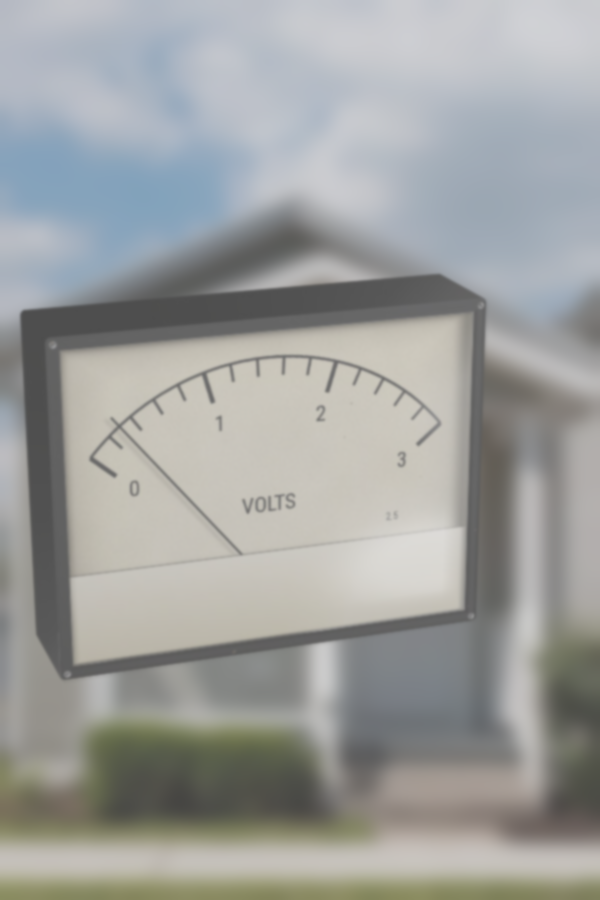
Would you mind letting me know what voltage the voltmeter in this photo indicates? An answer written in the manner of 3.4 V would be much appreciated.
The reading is 0.3 V
